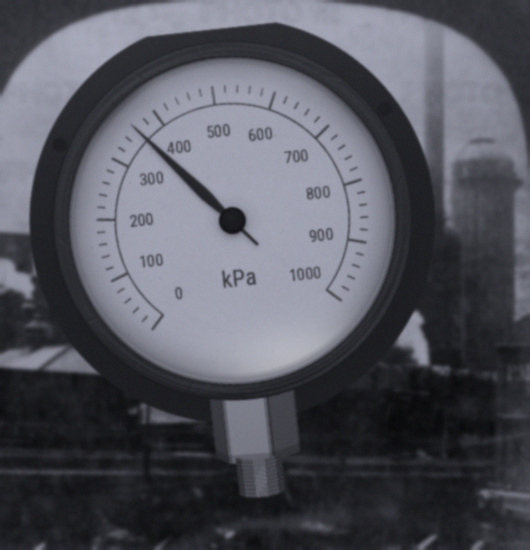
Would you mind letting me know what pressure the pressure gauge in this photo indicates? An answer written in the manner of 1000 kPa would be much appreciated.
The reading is 360 kPa
